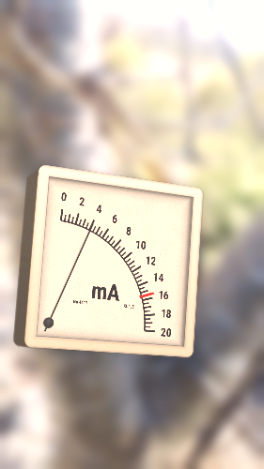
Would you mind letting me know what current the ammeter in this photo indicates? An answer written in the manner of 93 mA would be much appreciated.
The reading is 4 mA
